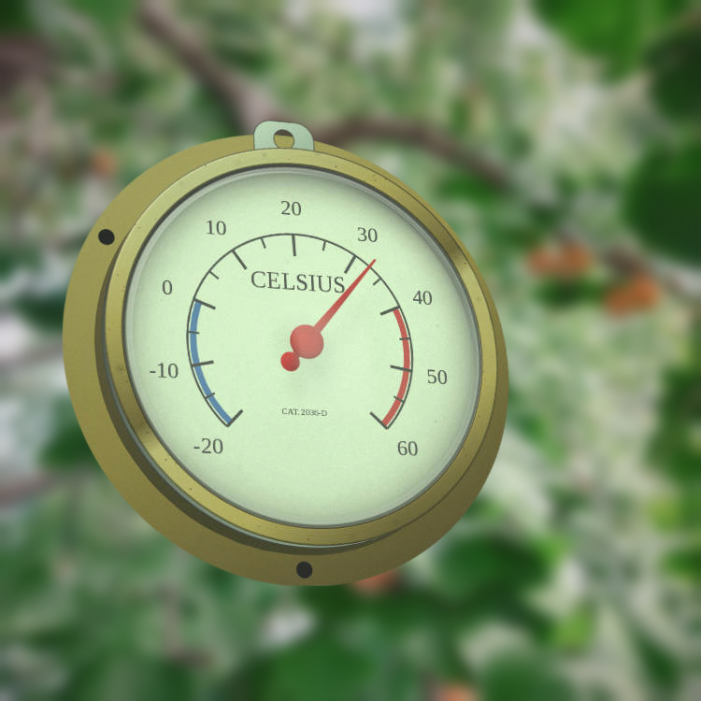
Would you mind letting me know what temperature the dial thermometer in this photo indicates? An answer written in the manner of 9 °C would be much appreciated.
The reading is 32.5 °C
